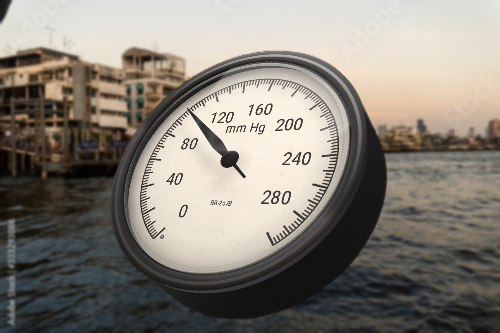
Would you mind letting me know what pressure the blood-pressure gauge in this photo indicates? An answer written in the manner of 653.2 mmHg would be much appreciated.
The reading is 100 mmHg
